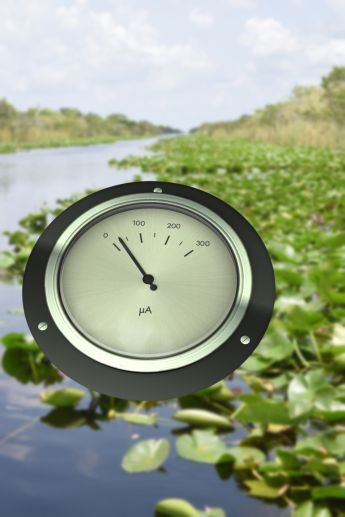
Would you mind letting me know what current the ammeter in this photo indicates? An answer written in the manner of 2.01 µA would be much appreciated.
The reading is 25 µA
